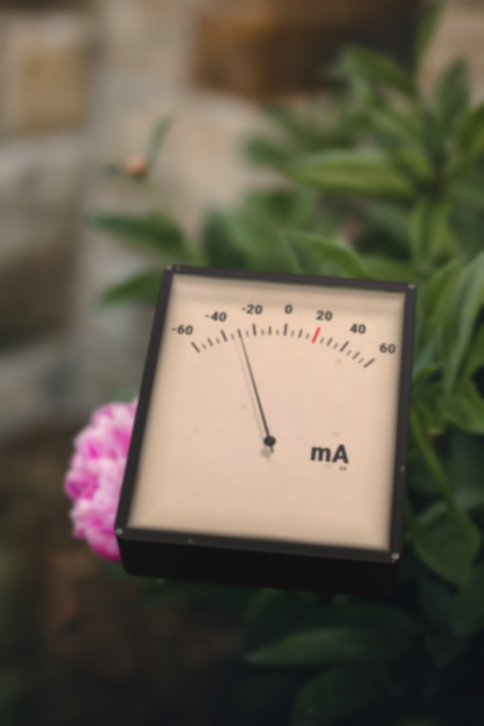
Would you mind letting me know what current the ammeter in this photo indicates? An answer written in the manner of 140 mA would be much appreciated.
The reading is -30 mA
